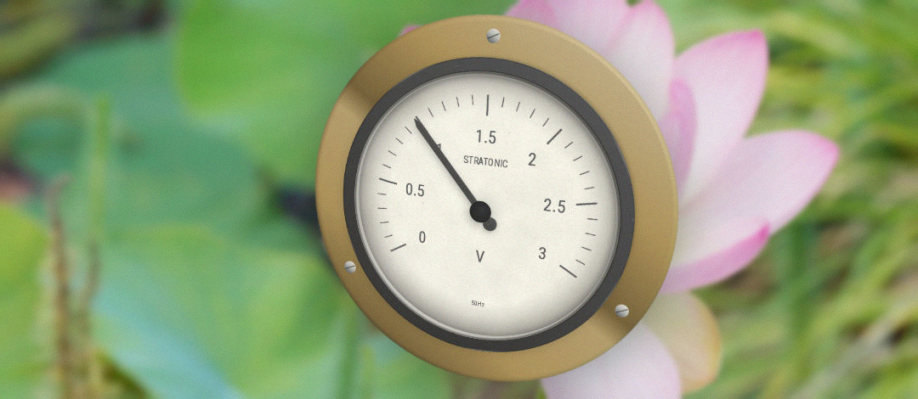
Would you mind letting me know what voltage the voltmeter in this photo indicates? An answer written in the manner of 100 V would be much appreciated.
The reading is 1 V
